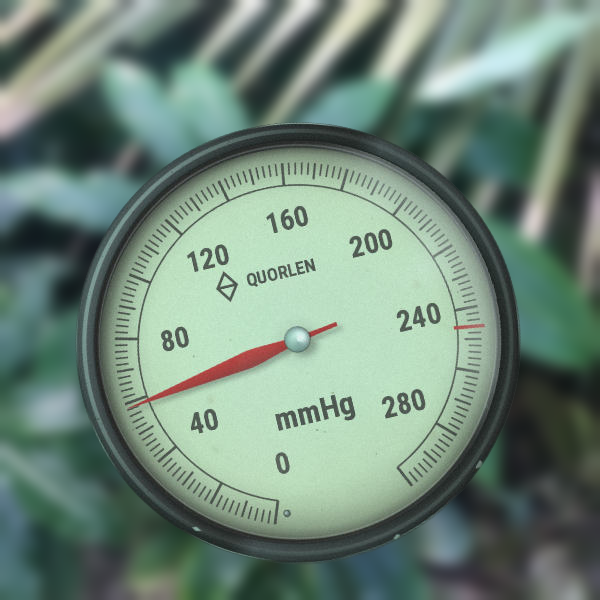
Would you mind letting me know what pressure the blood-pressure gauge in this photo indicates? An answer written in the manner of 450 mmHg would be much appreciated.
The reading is 58 mmHg
